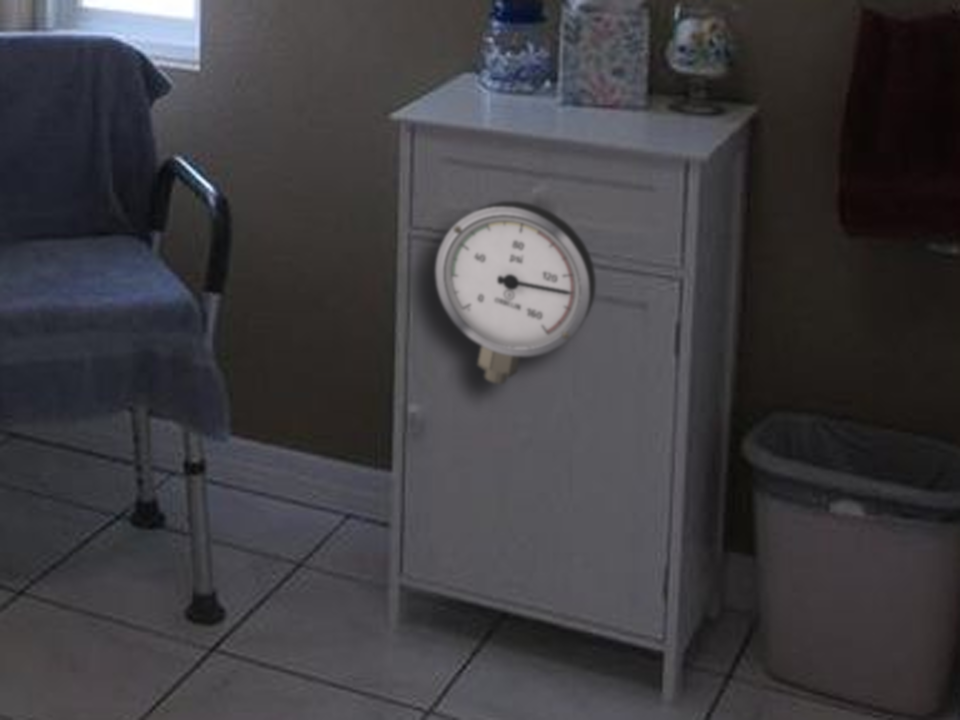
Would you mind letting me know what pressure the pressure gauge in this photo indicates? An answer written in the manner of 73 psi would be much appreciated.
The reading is 130 psi
